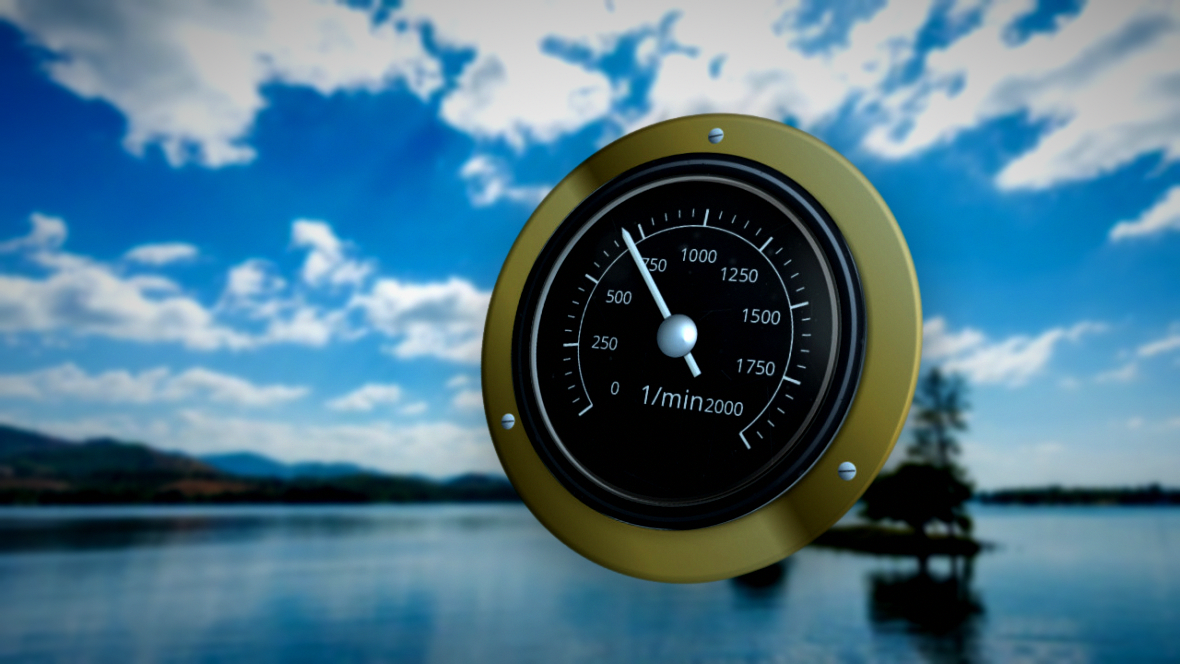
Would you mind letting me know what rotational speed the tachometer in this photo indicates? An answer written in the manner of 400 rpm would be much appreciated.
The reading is 700 rpm
